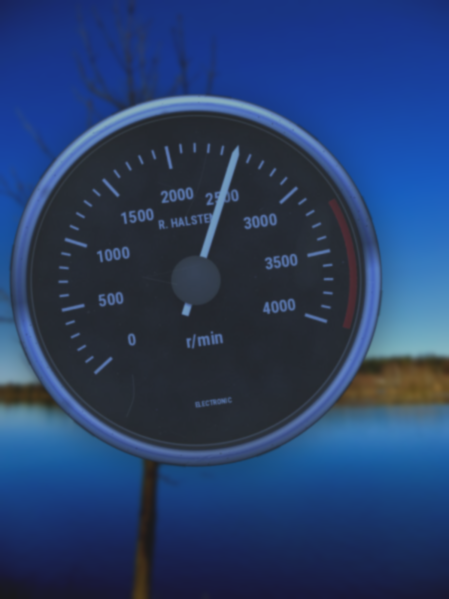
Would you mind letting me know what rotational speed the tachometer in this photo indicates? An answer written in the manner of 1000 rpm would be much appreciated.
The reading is 2500 rpm
